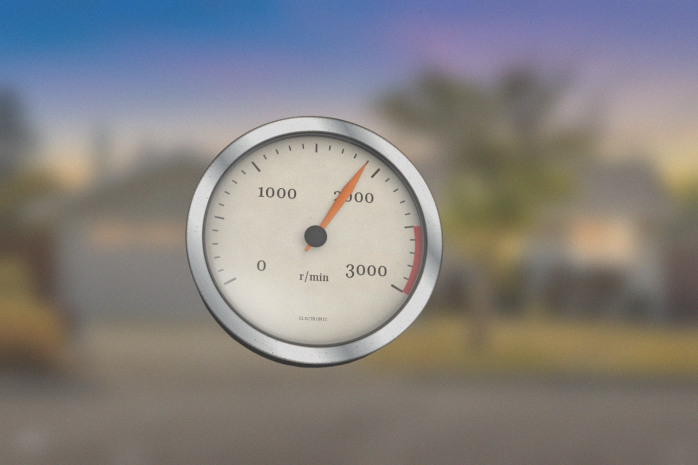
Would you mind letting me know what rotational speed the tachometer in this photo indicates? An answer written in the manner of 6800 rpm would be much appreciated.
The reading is 1900 rpm
